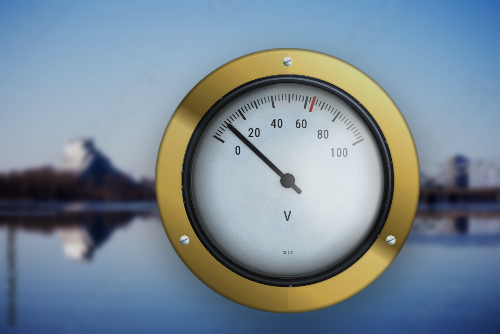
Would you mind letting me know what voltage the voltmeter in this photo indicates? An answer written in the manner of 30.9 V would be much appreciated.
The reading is 10 V
